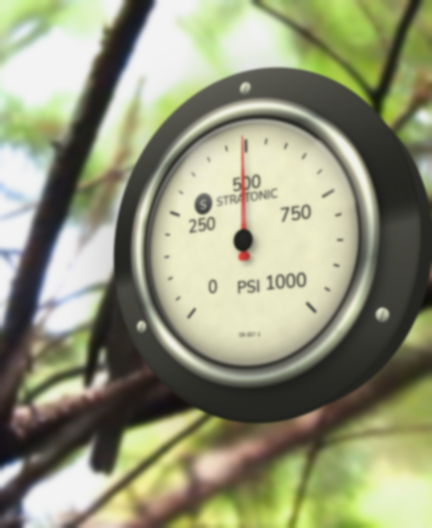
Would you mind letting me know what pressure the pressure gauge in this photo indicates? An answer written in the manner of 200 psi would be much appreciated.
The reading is 500 psi
